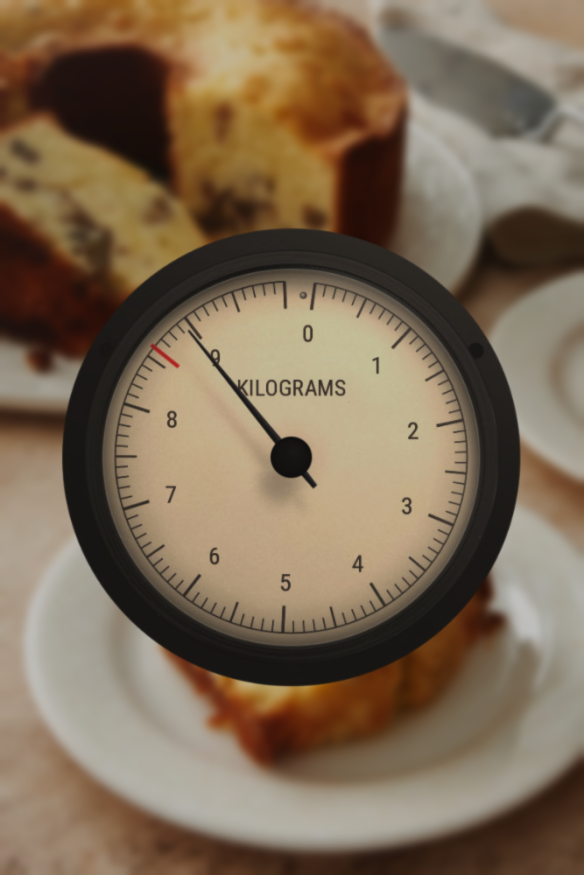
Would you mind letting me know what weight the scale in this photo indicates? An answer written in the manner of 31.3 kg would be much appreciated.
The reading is 8.95 kg
